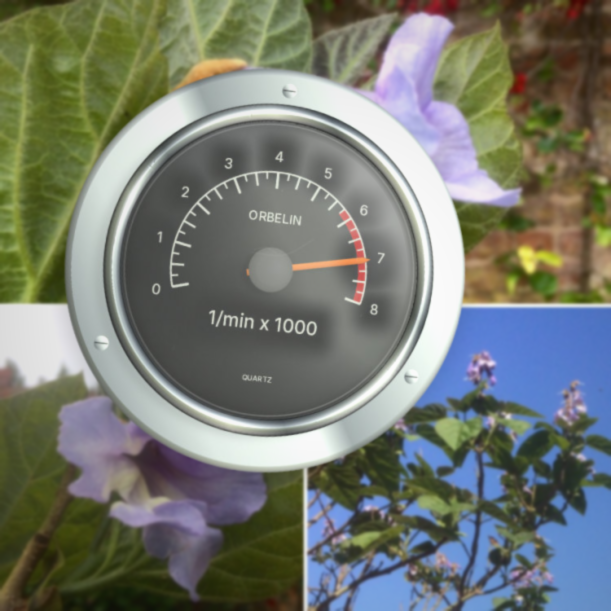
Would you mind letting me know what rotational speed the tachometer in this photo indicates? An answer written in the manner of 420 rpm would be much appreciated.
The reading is 7000 rpm
